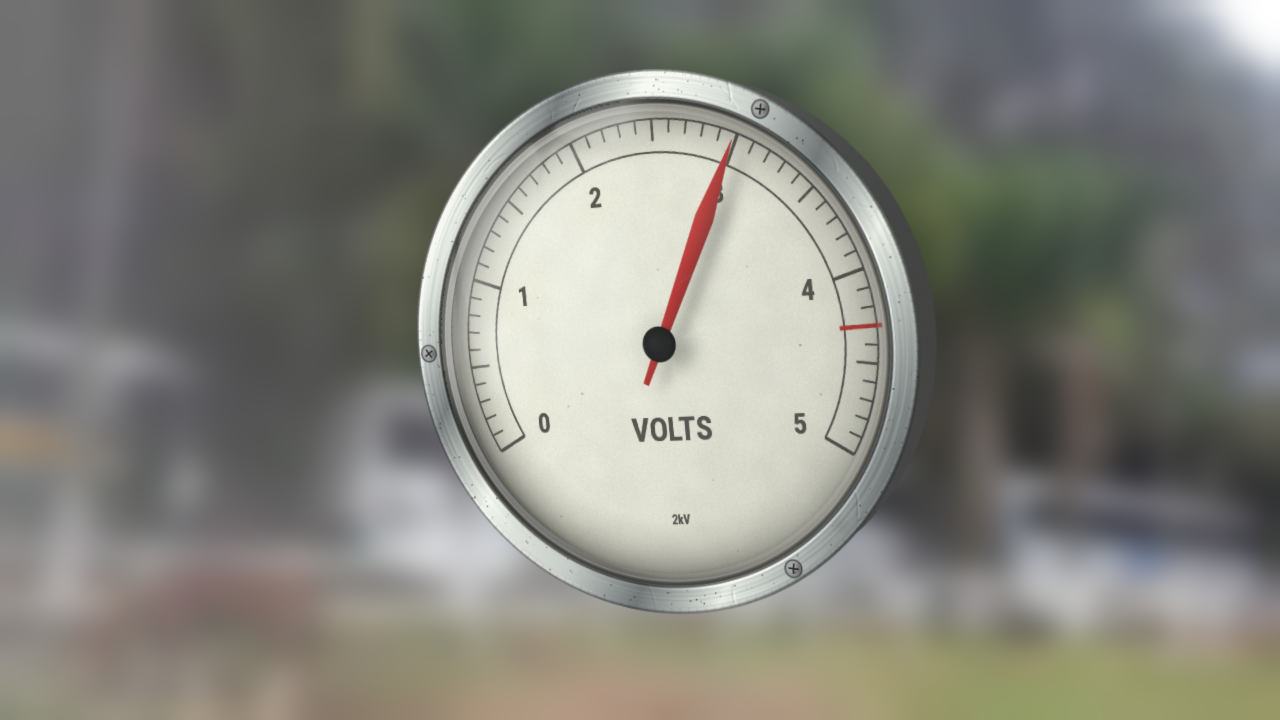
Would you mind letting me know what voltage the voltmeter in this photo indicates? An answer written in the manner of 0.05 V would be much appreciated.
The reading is 3 V
